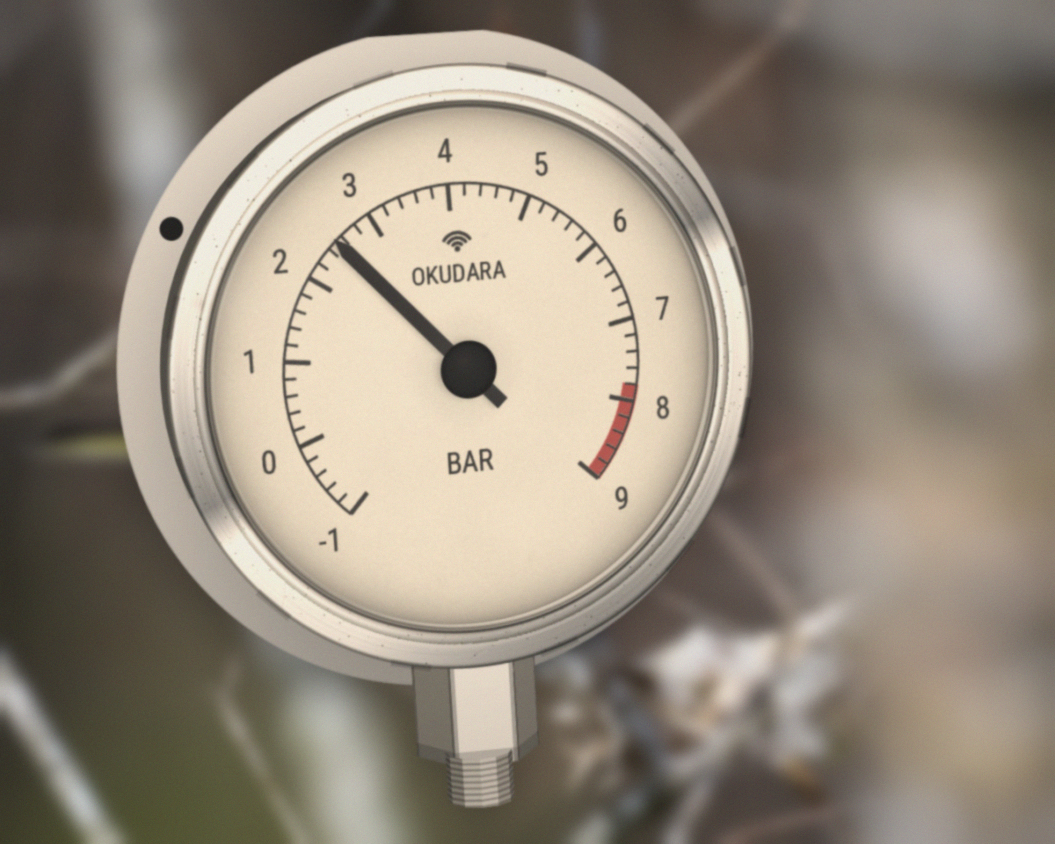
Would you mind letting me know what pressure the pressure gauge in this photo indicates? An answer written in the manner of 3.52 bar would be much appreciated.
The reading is 2.5 bar
